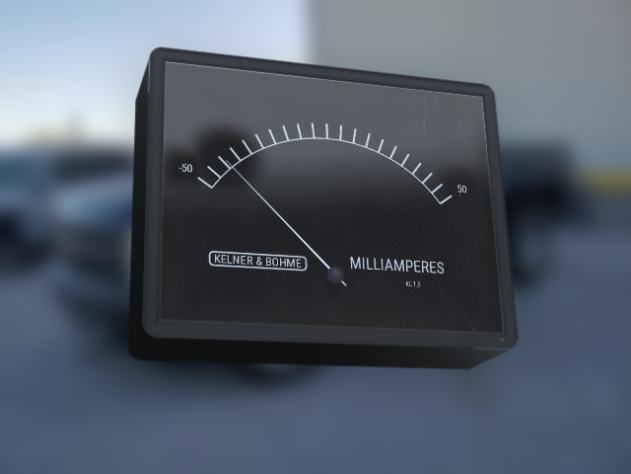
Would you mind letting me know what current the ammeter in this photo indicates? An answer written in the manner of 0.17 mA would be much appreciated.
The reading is -40 mA
